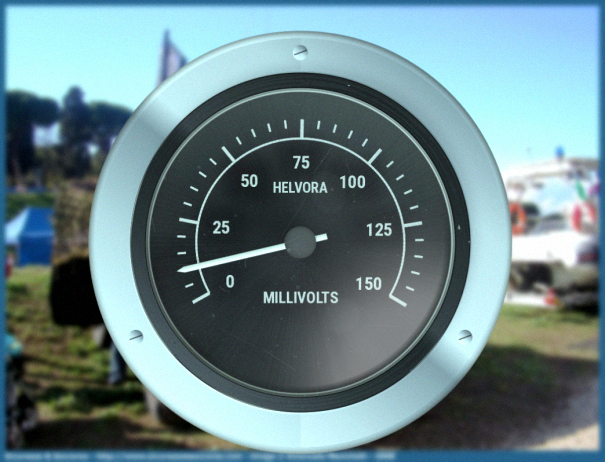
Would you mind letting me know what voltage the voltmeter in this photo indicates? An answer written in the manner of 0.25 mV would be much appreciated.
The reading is 10 mV
